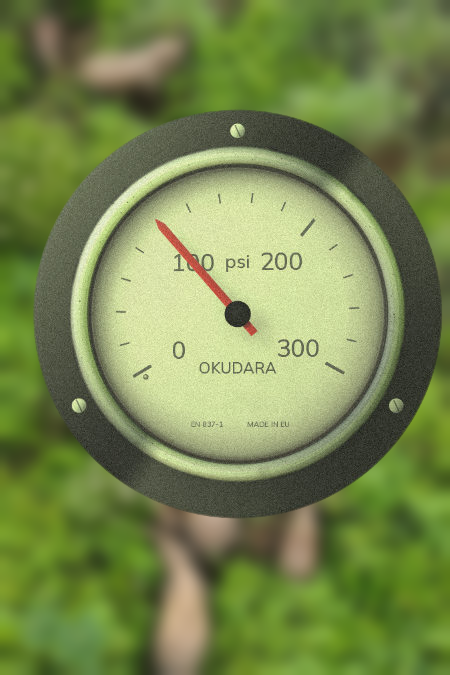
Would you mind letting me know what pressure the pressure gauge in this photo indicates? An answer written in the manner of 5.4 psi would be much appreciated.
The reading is 100 psi
